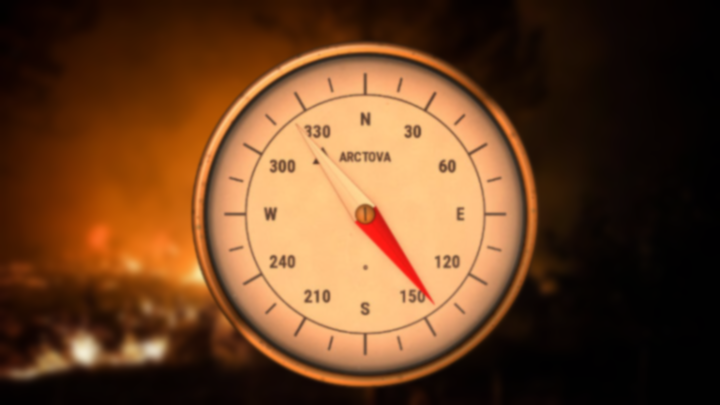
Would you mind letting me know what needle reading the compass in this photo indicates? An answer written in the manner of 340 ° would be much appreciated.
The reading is 142.5 °
